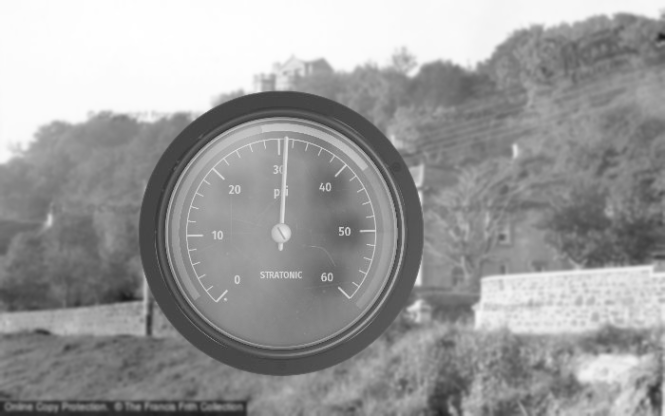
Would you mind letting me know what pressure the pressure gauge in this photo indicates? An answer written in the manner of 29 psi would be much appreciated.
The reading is 31 psi
